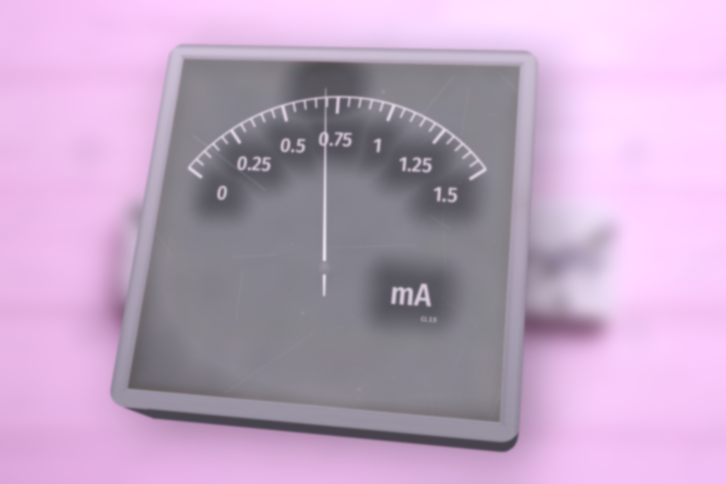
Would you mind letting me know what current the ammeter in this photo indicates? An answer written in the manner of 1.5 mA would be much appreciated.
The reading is 0.7 mA
